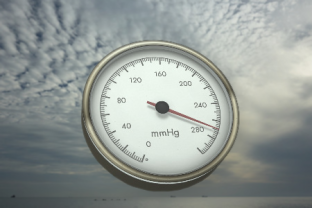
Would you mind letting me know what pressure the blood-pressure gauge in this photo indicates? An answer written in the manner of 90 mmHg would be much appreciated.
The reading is 270 mmHg
